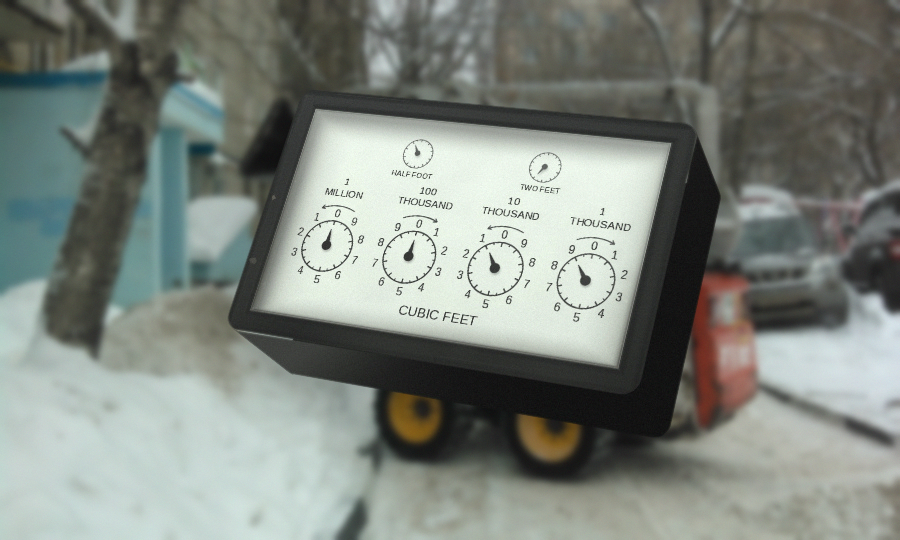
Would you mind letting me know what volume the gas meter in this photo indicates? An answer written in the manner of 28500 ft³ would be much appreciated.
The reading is 900 ft³
